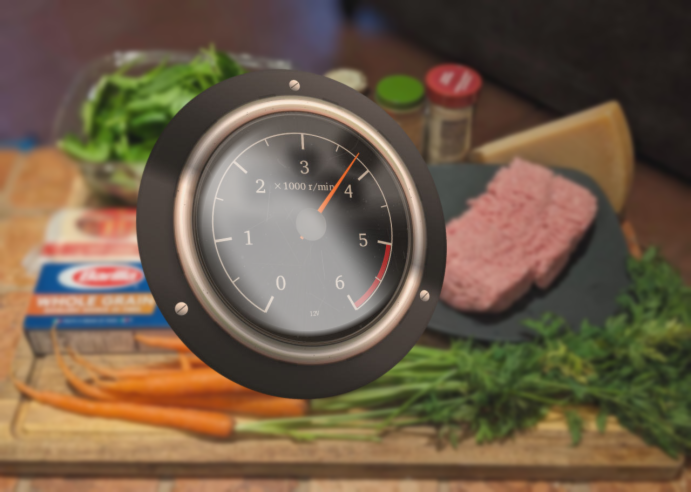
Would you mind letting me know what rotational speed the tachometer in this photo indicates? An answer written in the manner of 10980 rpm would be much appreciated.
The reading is 3750 rpm
